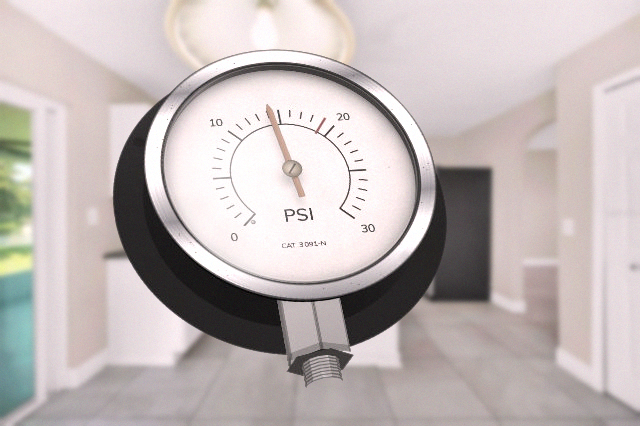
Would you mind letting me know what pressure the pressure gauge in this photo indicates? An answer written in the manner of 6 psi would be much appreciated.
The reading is 14 psi
